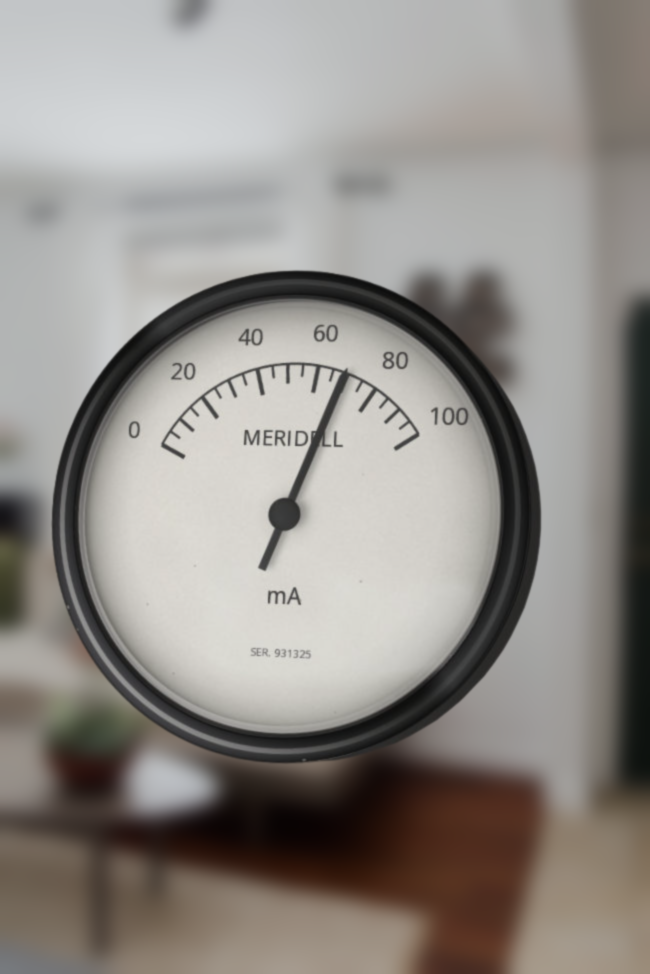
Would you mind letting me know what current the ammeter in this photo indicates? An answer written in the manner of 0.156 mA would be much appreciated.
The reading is 70 mA
